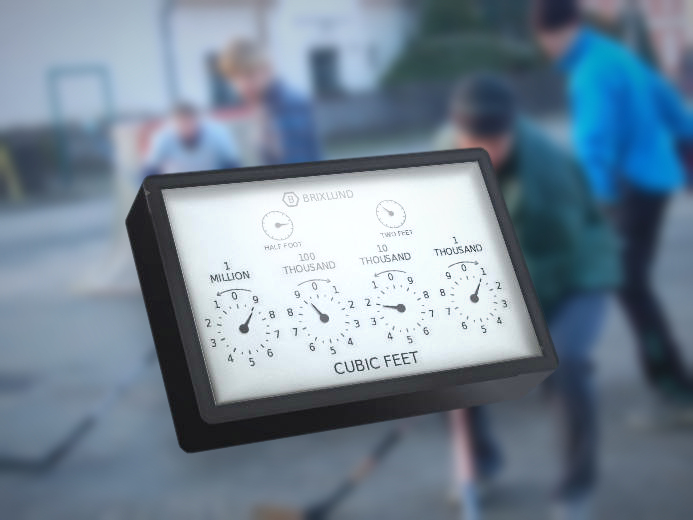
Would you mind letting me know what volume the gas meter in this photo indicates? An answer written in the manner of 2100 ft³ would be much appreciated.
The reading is 892100 ft³
